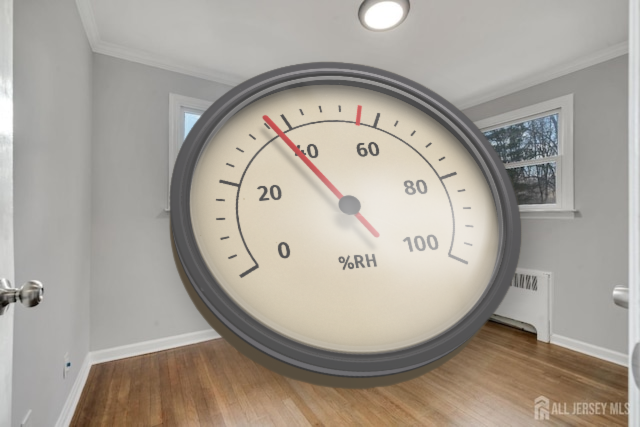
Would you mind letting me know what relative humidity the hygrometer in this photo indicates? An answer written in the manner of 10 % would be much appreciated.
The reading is 36 %
